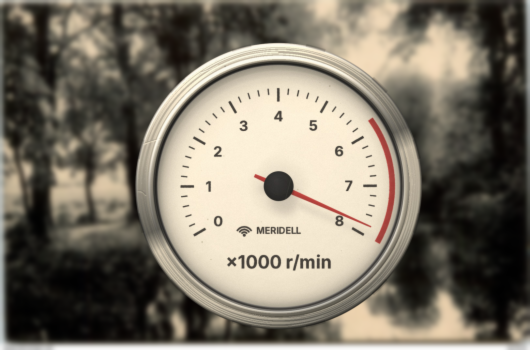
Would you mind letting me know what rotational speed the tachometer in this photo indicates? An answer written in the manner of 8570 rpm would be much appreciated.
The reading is 7800 rpm
